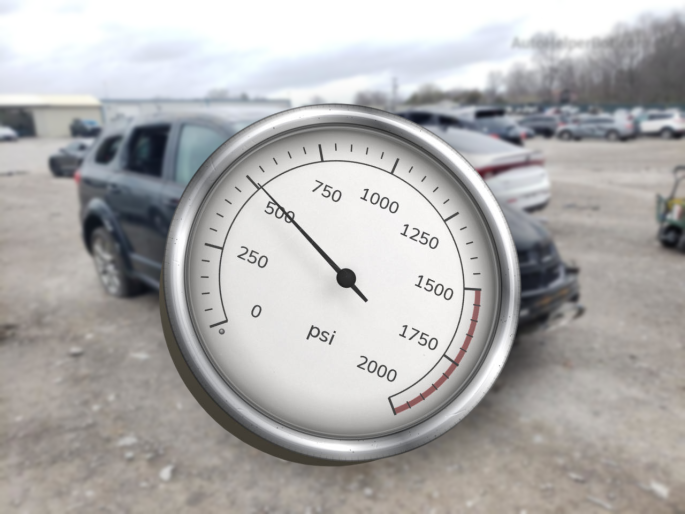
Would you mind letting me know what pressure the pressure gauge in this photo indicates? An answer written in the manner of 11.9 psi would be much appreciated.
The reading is 500 psi
